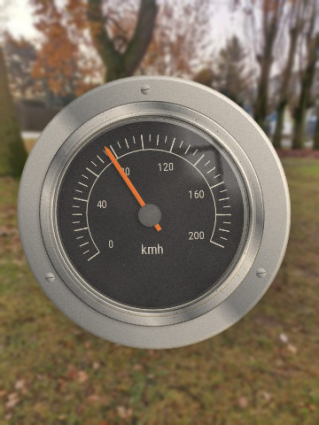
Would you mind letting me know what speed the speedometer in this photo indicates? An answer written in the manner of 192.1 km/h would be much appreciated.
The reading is 77.5 km/h
